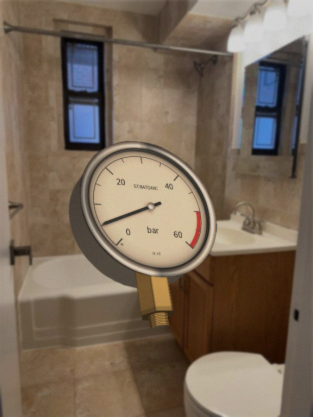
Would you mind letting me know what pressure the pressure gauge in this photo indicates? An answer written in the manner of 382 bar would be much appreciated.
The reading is 5 bar
